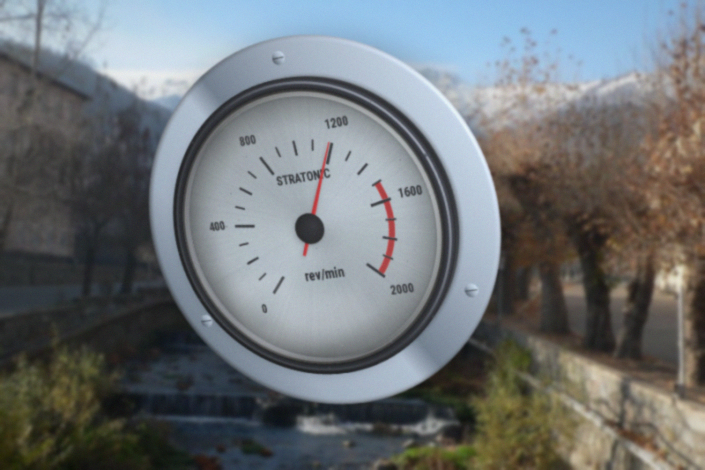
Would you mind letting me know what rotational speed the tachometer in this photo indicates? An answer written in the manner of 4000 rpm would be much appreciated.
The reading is 1200 rpm
